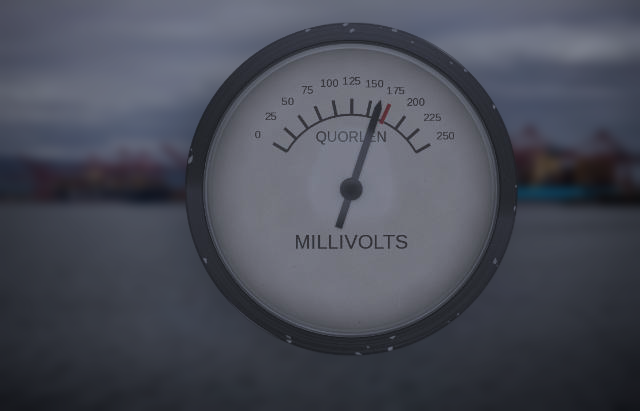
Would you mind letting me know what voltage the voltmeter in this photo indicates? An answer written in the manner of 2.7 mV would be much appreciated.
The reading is 162.5 mV
